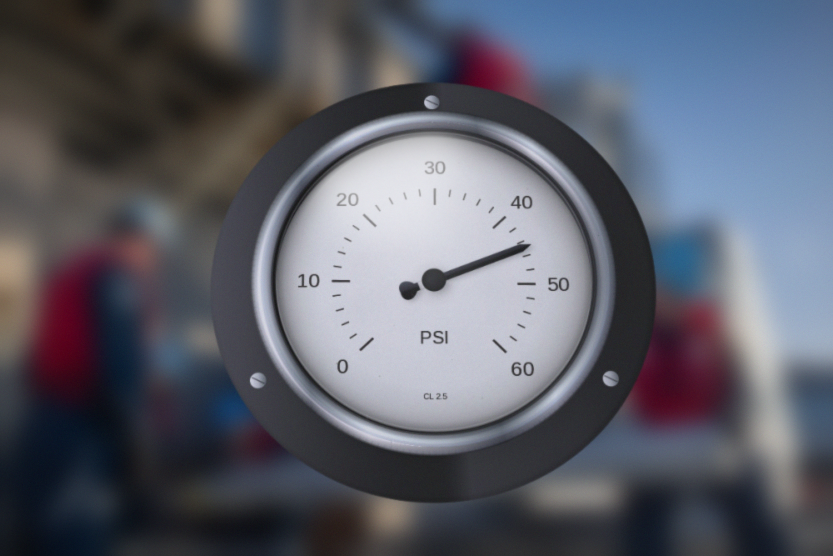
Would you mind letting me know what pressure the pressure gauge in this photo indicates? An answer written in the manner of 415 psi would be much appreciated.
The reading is 45 psi
